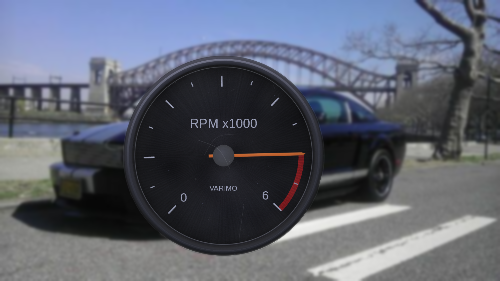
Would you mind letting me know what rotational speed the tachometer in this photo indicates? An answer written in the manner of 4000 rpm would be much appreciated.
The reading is 5000 rpm
